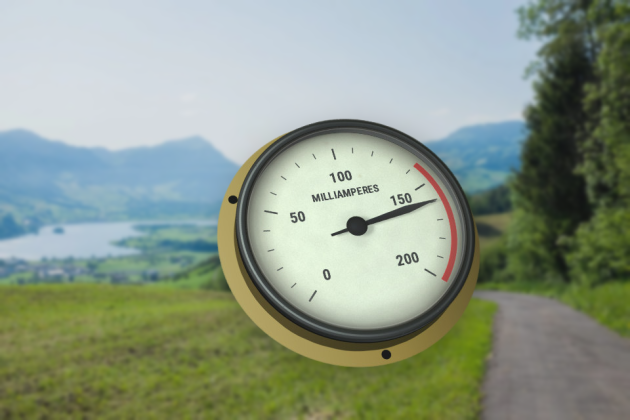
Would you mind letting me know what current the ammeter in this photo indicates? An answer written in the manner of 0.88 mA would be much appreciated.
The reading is 160 mA
